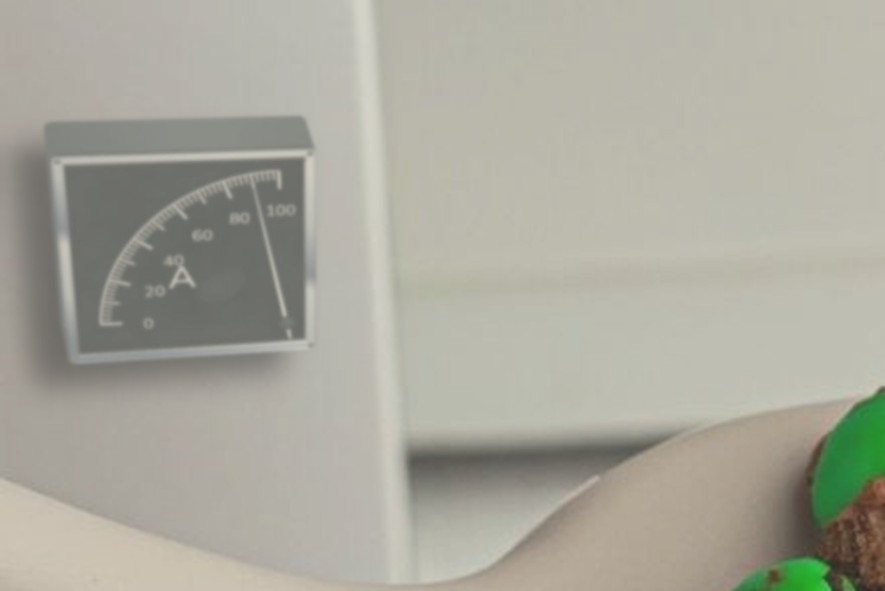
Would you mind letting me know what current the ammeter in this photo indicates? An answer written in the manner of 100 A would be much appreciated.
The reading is 90 A
